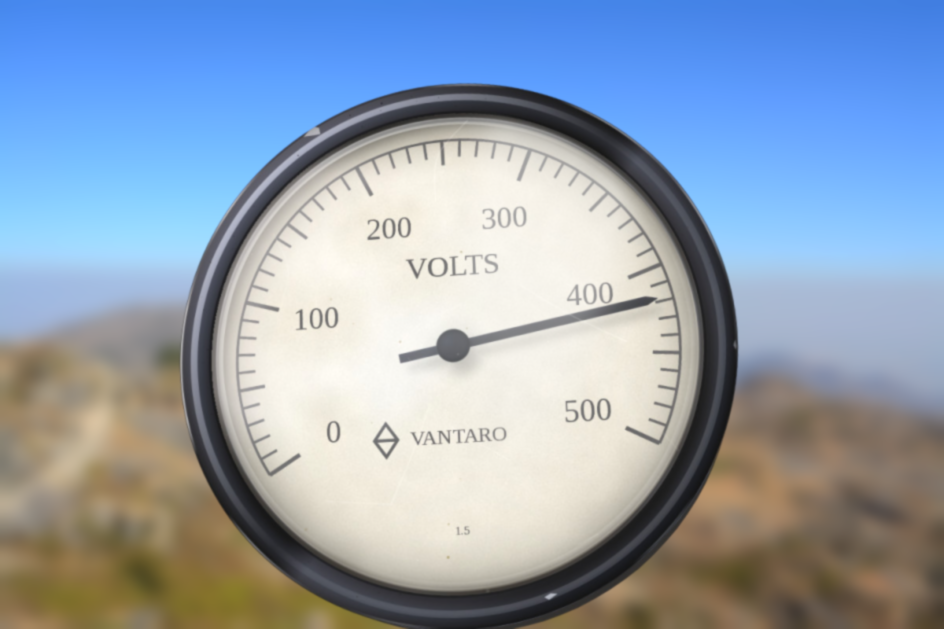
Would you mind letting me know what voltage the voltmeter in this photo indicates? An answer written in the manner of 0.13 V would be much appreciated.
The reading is 420 V
